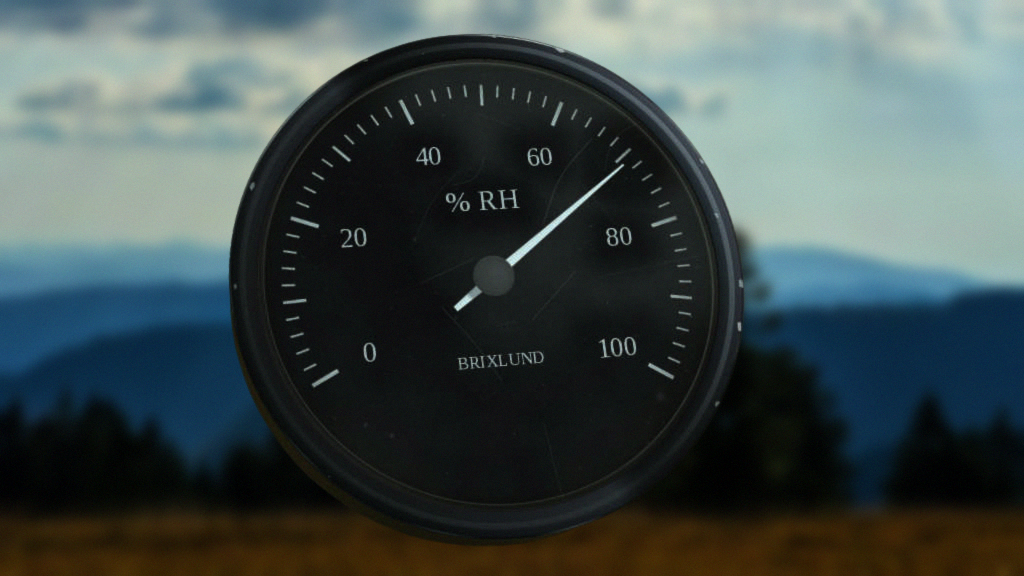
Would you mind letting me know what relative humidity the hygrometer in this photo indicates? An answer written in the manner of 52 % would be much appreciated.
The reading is 71 %
